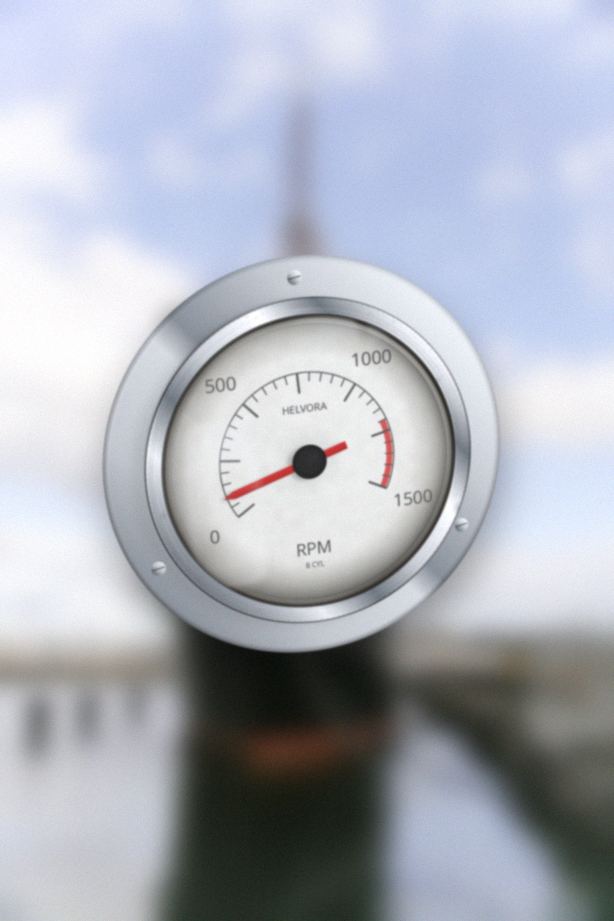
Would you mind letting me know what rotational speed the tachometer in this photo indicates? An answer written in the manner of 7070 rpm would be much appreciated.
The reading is 100 rpm
